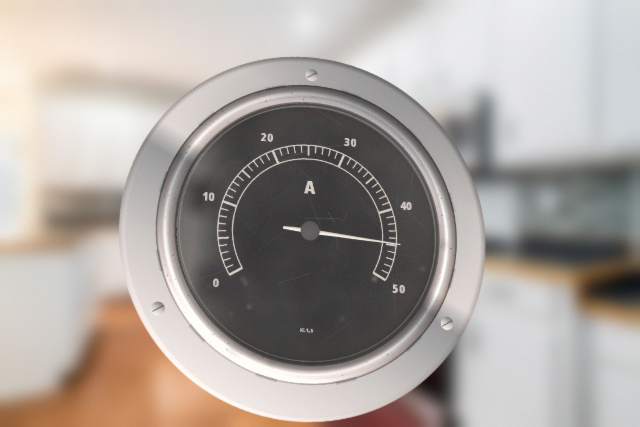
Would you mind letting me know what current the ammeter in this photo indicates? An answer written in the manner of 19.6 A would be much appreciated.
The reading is 45 A
